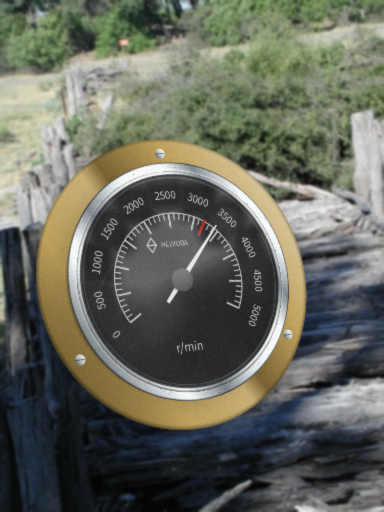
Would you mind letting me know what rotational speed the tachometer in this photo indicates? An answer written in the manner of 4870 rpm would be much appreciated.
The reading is 3400 rpm
